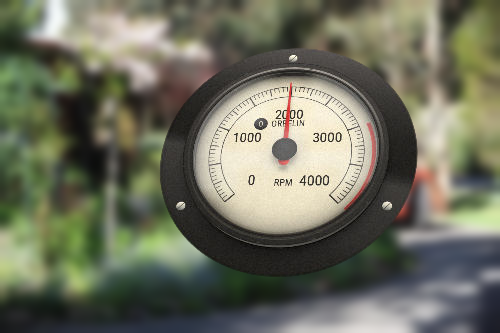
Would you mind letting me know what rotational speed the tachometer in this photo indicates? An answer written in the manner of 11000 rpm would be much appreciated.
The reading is 2000 rpm
